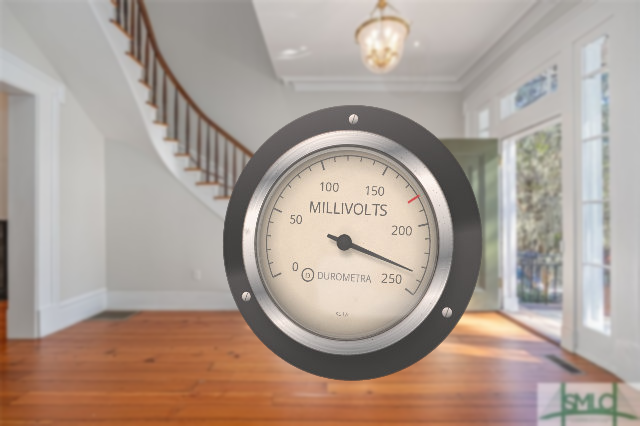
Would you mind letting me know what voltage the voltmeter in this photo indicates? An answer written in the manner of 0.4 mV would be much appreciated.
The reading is 235 mV
